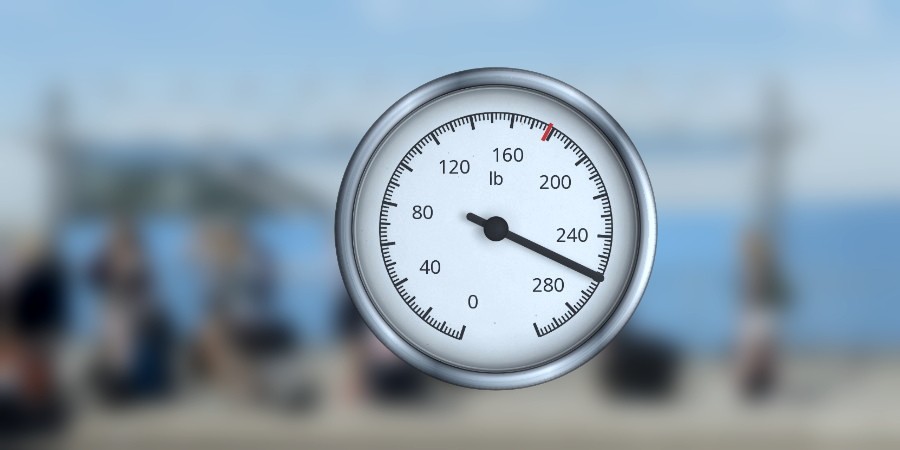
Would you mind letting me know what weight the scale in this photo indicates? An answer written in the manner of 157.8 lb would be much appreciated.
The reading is 260 lb
